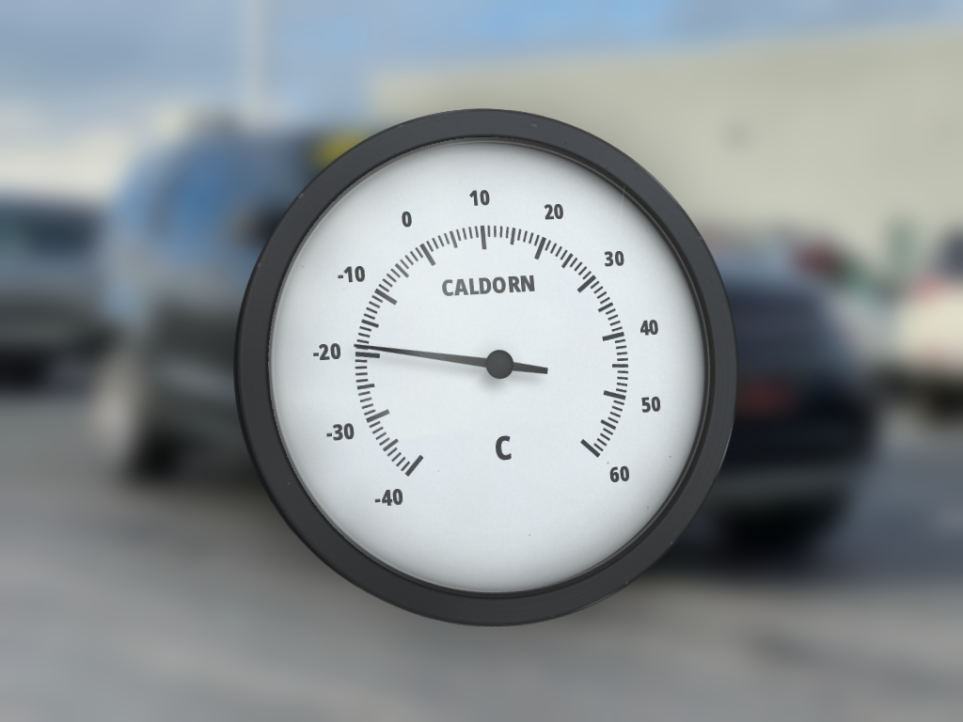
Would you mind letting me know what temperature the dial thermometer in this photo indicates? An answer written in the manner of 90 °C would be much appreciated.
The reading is -19 °C
